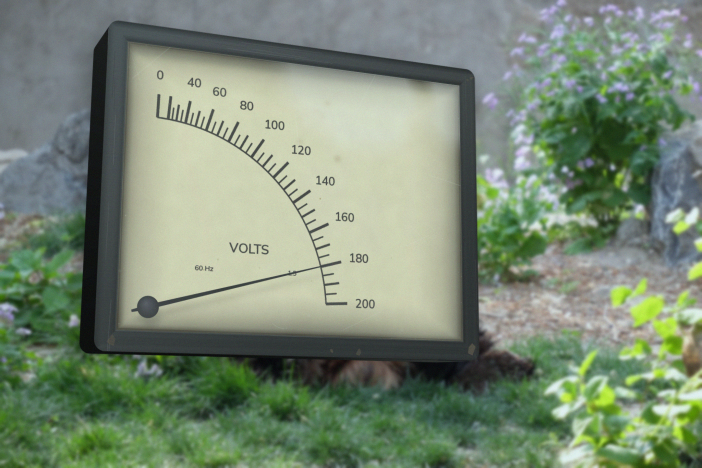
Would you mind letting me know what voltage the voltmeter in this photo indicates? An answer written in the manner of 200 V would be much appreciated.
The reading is 180 V
